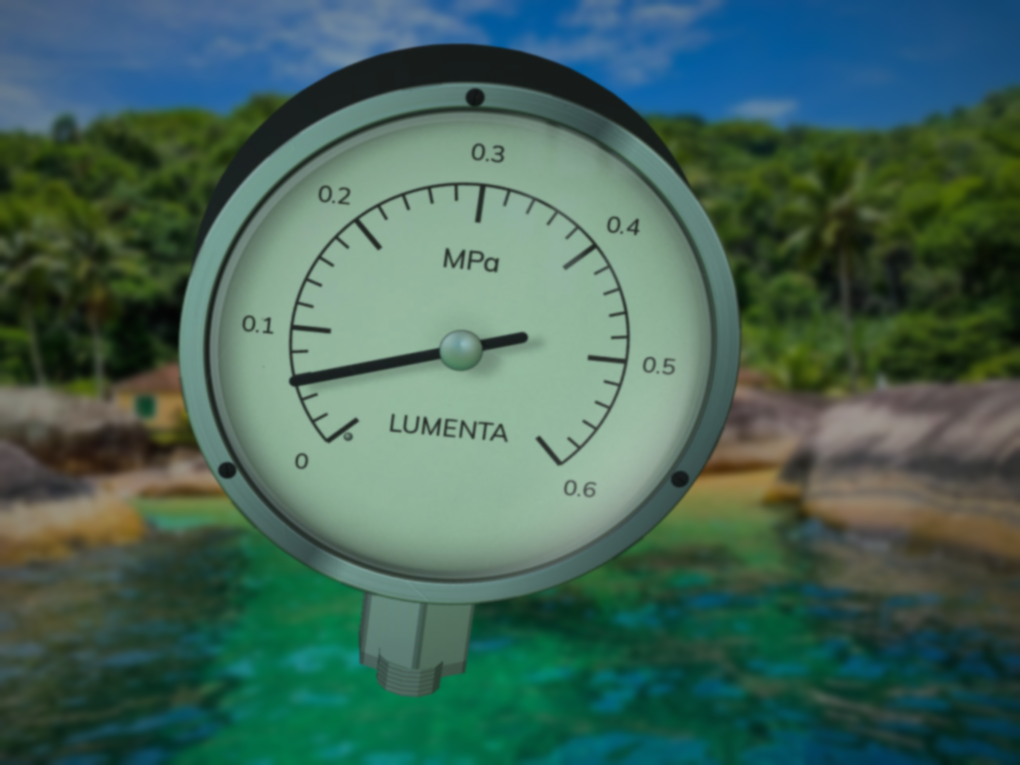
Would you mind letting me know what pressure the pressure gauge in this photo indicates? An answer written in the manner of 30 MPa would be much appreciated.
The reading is 0.06 MPa
